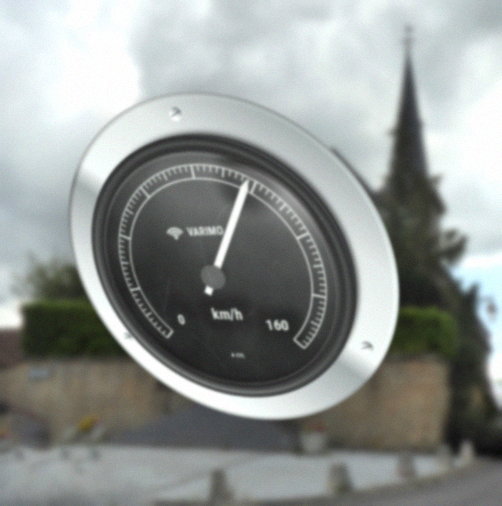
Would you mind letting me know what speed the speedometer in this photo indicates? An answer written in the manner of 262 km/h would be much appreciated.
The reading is 98 km/h
